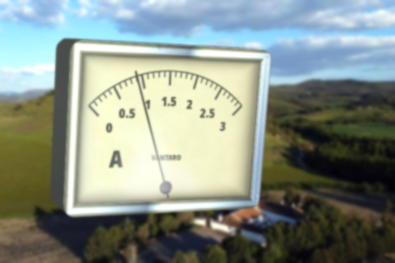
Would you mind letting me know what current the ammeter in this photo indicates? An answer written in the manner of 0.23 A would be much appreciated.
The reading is 0.9 A
